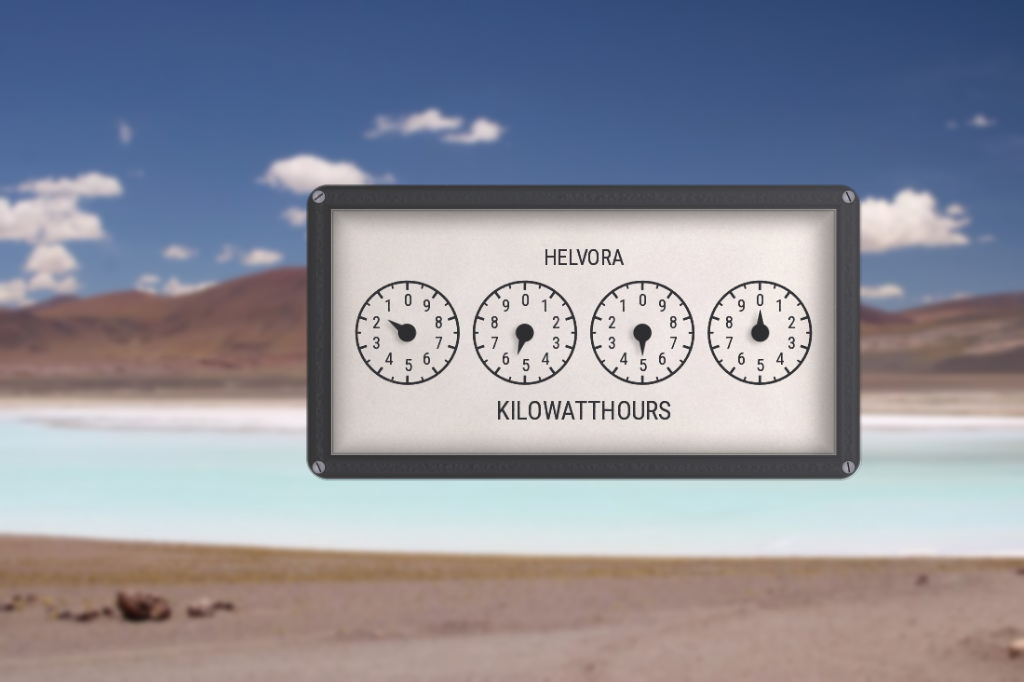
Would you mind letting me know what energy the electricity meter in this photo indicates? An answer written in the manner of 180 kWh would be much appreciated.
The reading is 1550 kWh
